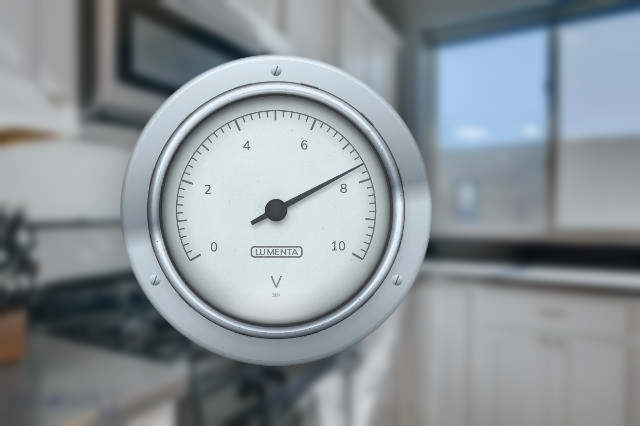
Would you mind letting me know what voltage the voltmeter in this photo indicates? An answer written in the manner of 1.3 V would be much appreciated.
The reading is 7.6 V
